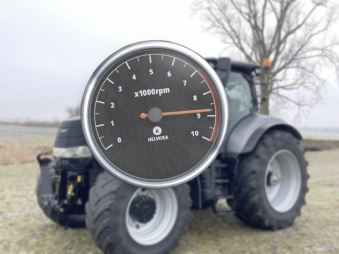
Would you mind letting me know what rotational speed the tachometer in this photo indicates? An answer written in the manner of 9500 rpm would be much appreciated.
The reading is 8750 rpm
